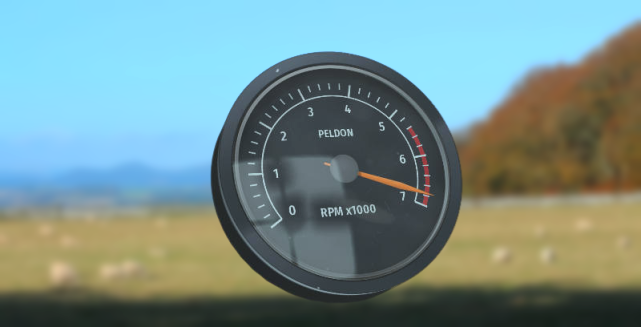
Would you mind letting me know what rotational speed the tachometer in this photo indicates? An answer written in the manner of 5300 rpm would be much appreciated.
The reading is 6800 rpm
